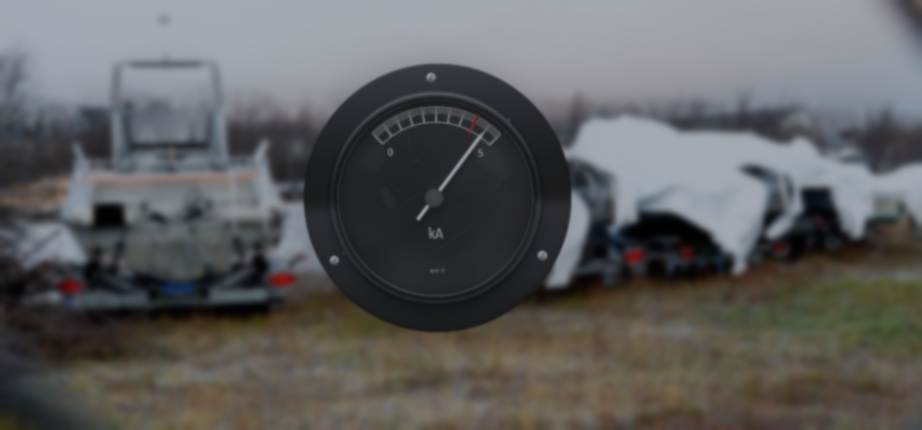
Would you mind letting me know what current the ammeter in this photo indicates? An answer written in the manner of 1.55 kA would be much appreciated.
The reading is 4.5 kA
